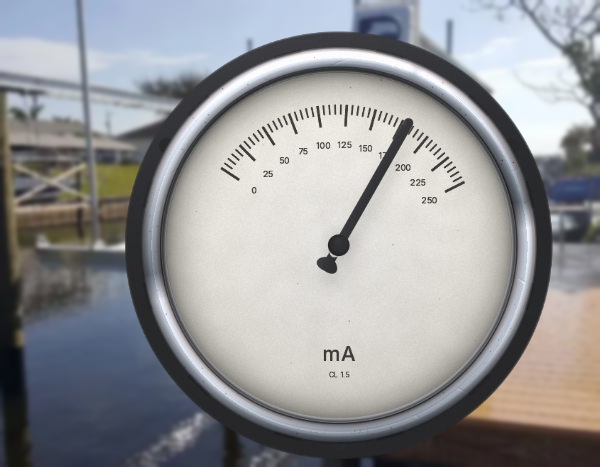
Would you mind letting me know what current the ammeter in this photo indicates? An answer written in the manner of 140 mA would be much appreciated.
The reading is 180 mA
